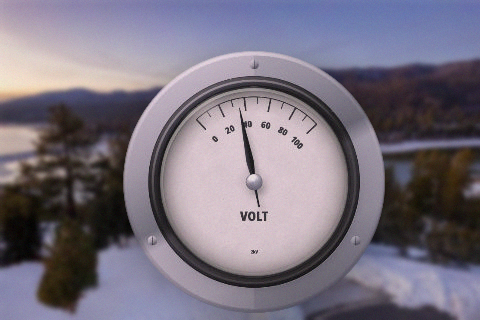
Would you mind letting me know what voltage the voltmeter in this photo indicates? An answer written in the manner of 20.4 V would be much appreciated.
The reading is 35 V
